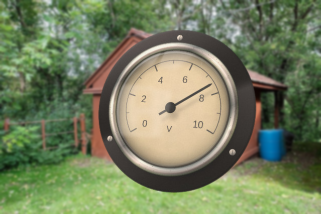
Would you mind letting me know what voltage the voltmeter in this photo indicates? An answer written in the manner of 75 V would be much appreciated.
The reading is 7.5 V
